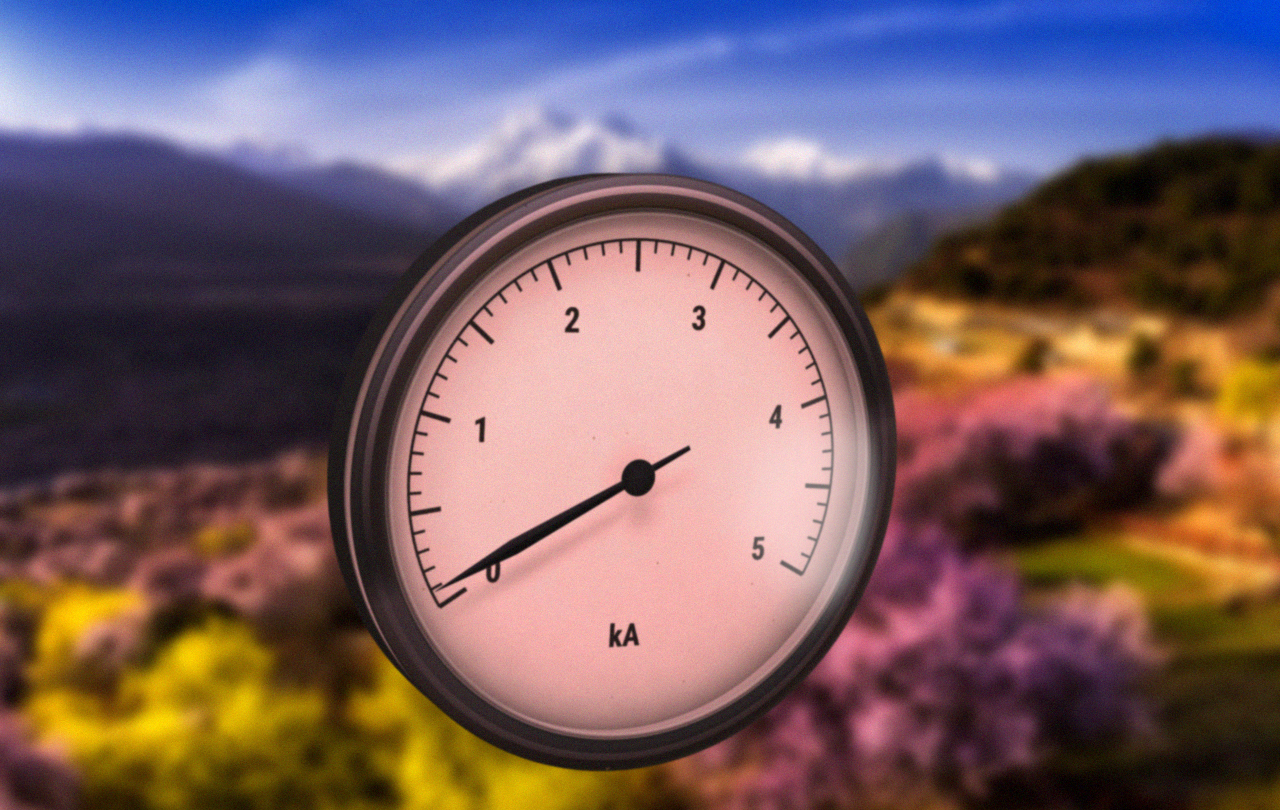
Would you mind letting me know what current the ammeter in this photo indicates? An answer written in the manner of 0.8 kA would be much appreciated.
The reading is 0.1 kA
